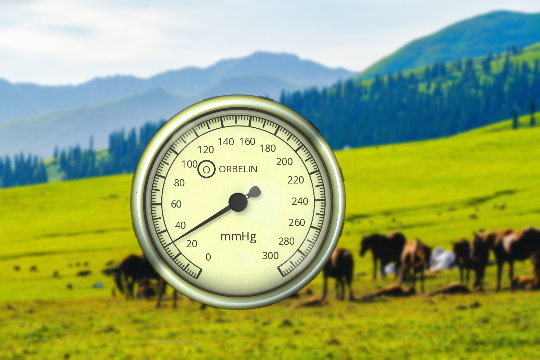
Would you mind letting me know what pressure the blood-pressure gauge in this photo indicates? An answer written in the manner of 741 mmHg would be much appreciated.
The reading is 30 mmHg
